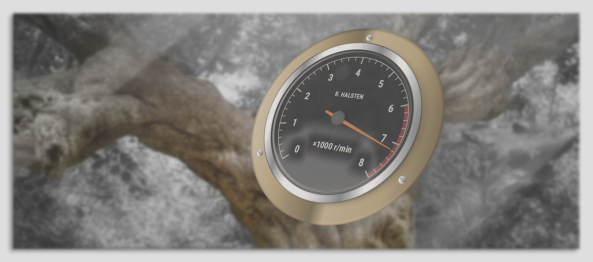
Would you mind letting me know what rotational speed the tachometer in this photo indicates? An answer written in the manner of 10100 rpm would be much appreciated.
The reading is 7200 rpm
